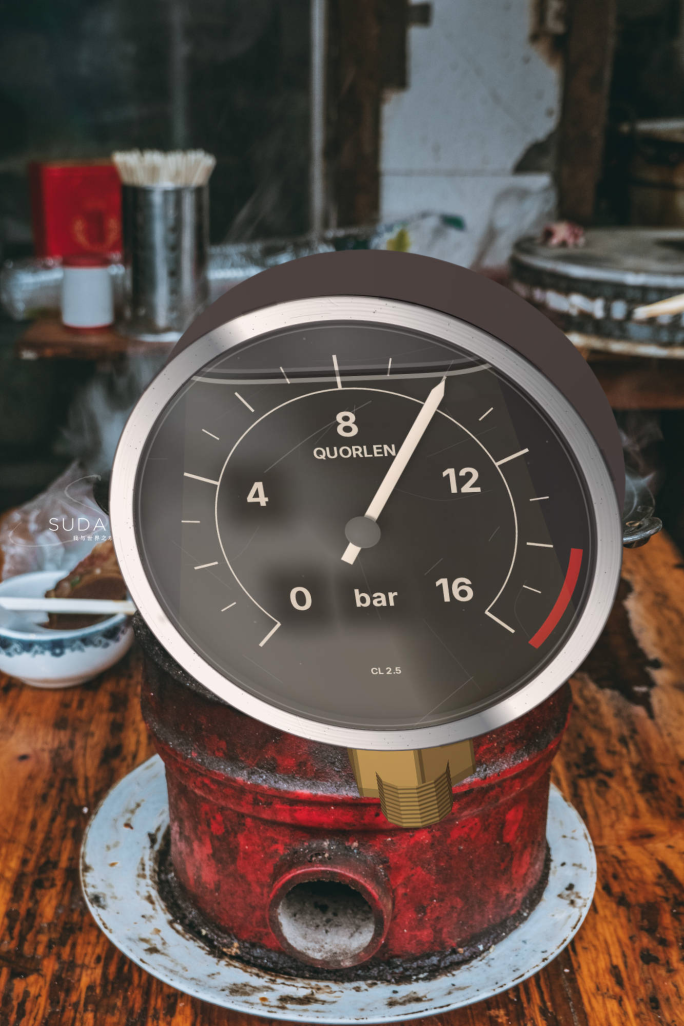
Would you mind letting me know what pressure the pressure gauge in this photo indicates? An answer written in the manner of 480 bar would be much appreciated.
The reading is 10 bar
